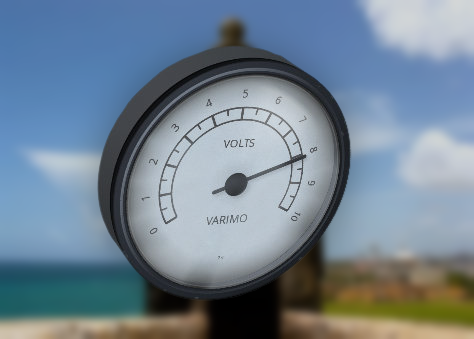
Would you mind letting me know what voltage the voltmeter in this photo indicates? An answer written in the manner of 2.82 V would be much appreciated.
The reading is 8 V
